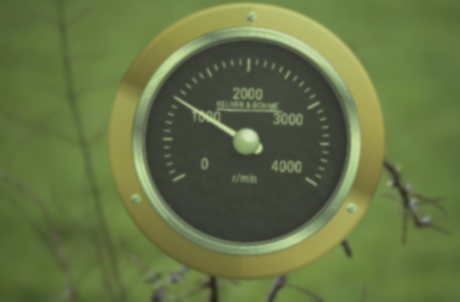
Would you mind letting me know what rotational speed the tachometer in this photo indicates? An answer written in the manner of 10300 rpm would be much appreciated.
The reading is 1000 rpm
